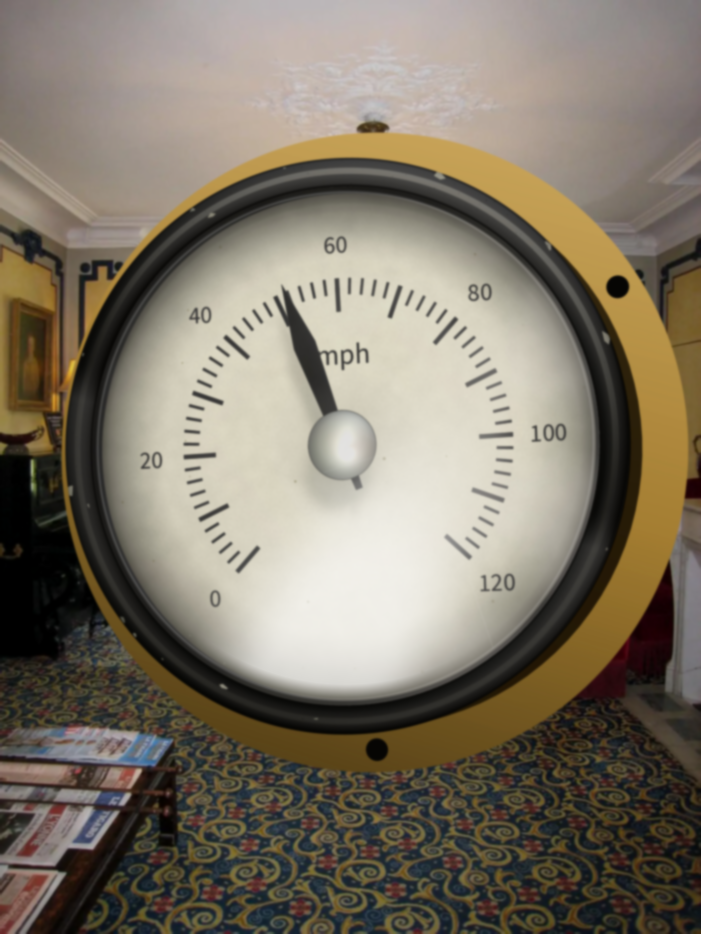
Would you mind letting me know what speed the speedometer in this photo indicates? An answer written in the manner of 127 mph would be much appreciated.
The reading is 52 mph
